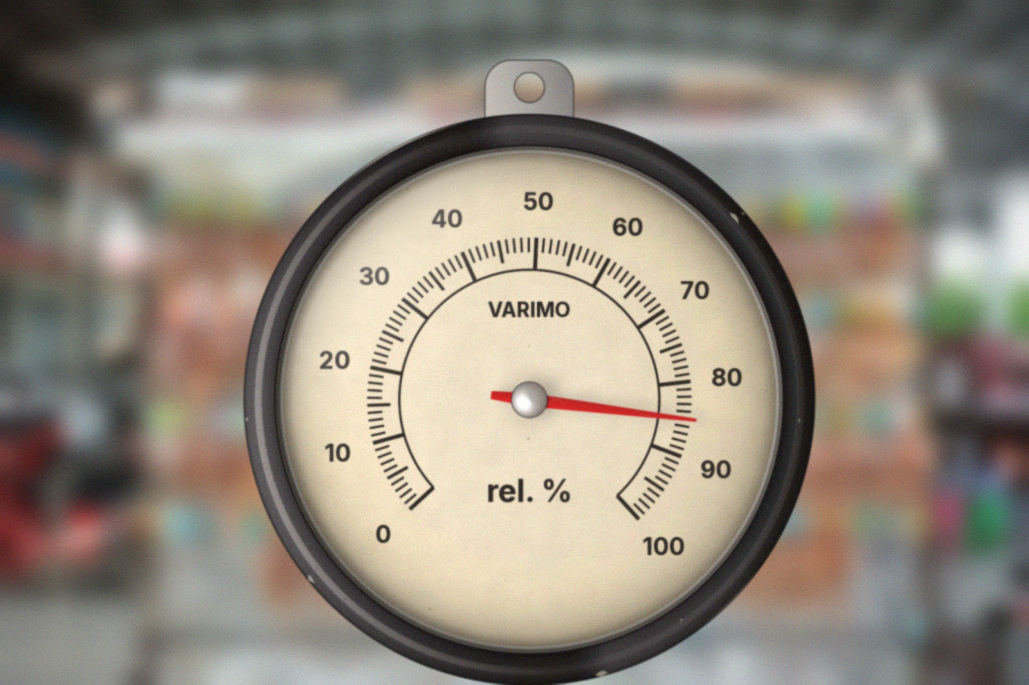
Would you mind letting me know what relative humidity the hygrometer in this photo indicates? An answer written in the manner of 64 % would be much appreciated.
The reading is 85 %
